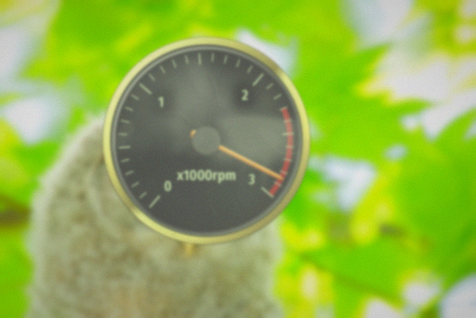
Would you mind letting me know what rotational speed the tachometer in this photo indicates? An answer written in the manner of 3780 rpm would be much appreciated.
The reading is 2850 rpm
